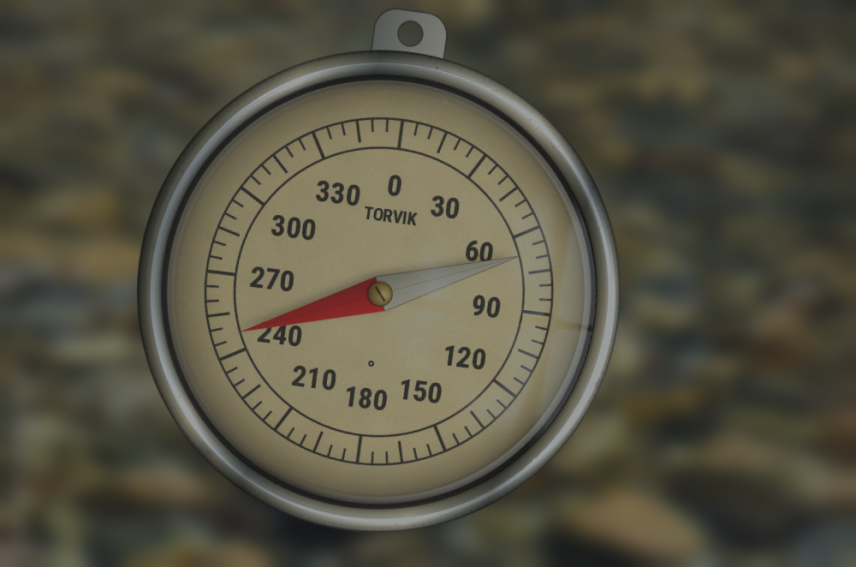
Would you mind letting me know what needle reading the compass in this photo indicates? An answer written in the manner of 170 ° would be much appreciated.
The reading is 247.5 °
